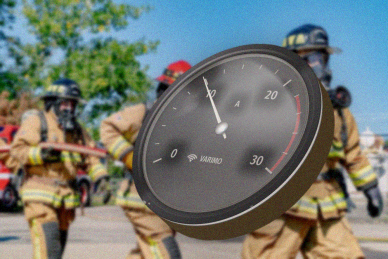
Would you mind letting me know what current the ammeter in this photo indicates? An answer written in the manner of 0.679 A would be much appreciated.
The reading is 10 A
